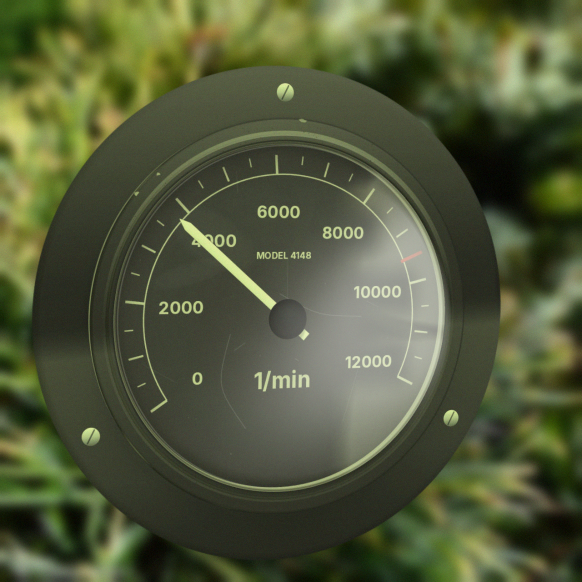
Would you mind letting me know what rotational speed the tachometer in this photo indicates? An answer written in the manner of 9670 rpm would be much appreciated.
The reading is 3750 rpm
